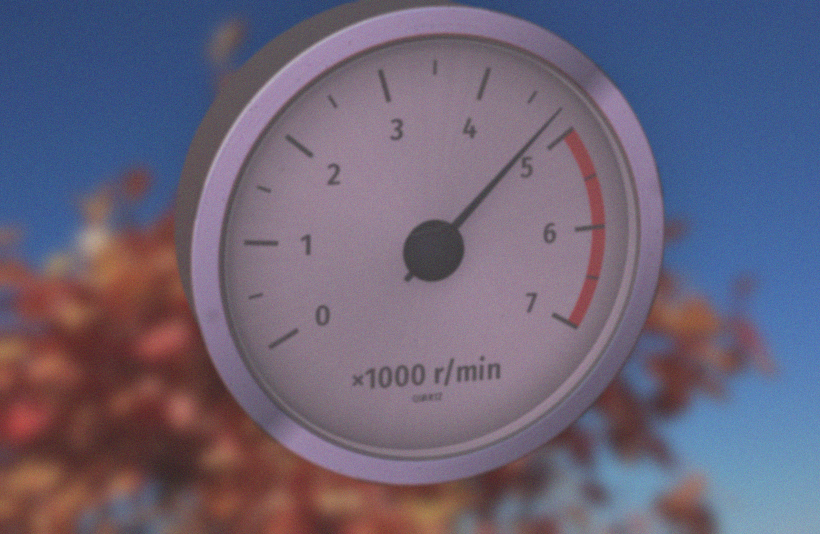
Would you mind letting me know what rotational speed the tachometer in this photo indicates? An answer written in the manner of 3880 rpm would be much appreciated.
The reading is 4750 rpm
